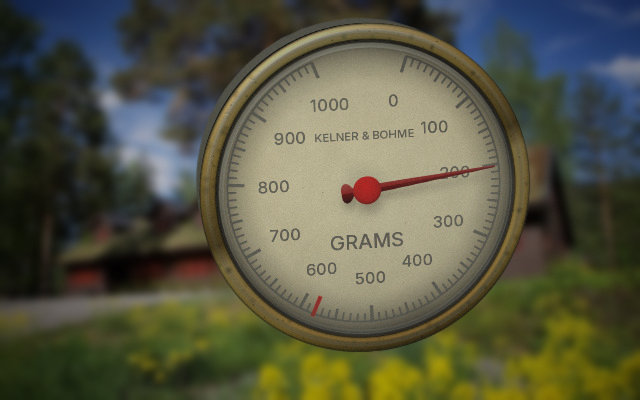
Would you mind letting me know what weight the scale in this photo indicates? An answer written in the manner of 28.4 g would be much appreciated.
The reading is 200 g
